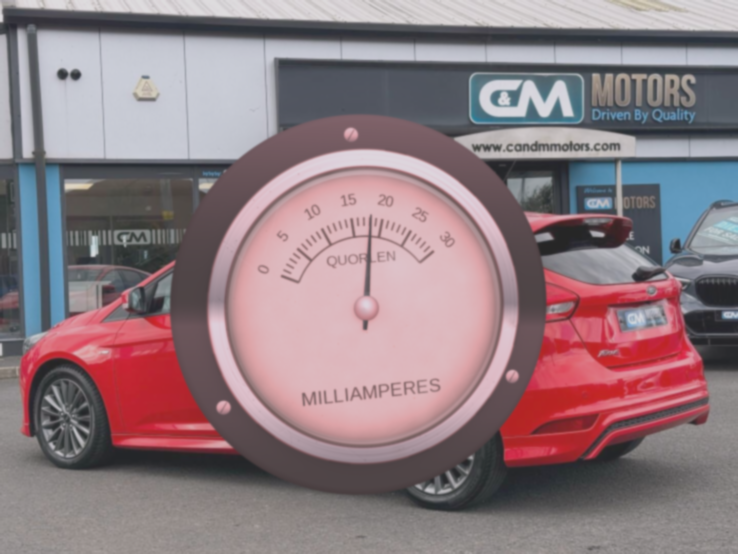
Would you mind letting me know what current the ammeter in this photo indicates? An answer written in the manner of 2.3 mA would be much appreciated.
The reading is 18 mA
